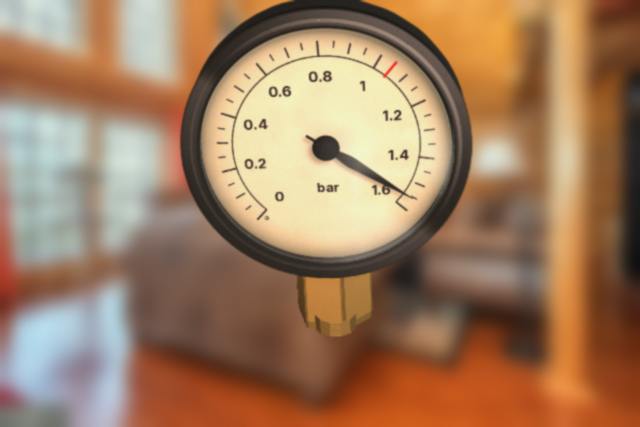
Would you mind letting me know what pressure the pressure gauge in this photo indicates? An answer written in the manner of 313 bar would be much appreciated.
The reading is 1.55 bar
